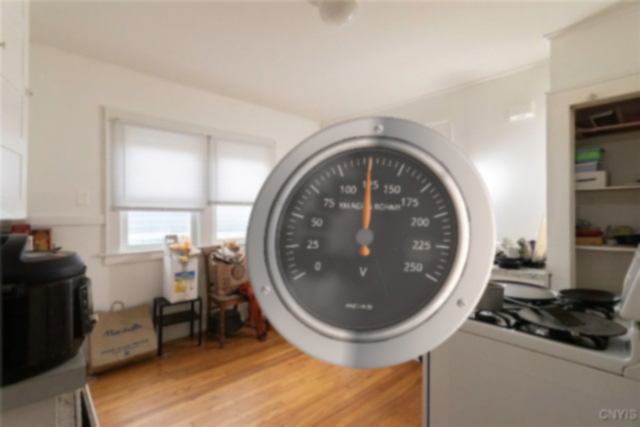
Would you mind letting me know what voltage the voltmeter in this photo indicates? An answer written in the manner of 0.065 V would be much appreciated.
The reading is 125 V
